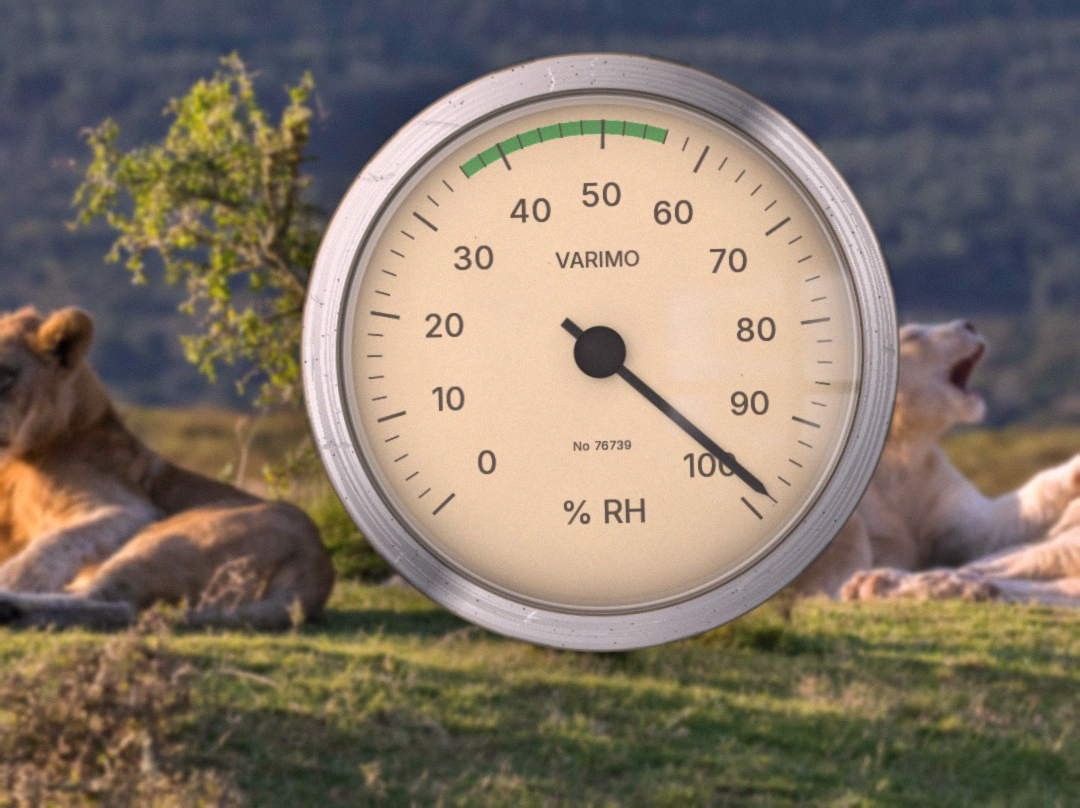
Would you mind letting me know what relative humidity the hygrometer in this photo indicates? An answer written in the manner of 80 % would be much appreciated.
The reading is 98 %
